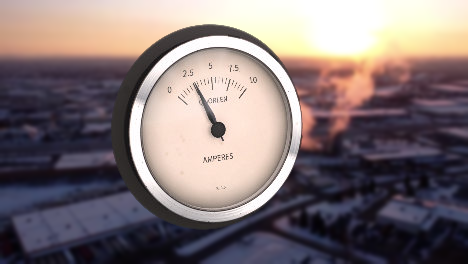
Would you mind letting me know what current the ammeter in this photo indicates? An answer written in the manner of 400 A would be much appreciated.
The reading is 2.5 A
